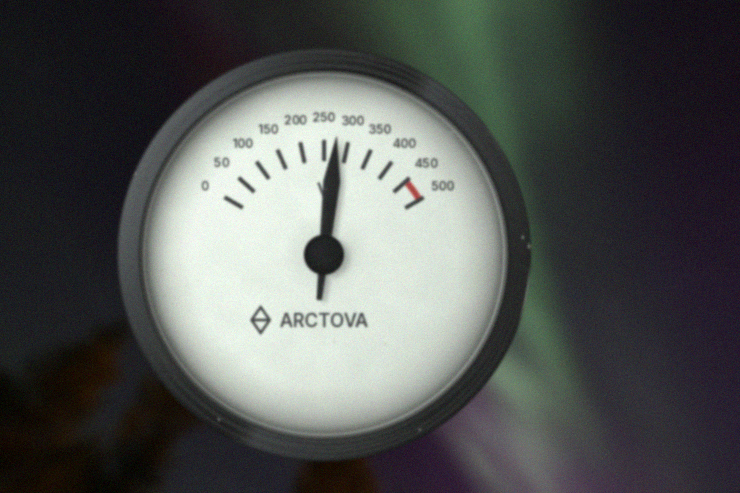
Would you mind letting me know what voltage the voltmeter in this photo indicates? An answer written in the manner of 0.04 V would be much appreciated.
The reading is 275 V
